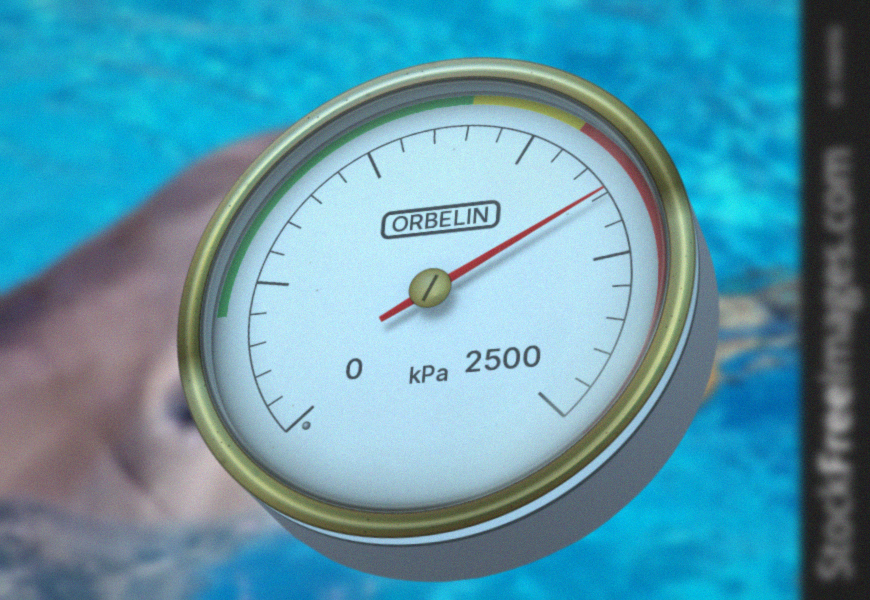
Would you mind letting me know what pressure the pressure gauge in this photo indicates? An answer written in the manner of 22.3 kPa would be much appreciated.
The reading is 1800 kPa
